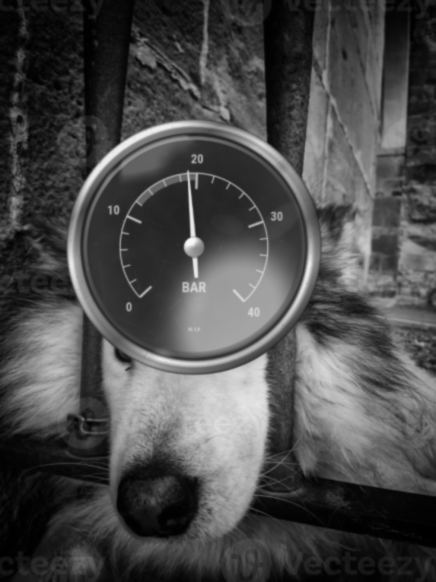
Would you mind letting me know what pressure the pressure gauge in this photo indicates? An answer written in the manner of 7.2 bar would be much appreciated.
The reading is 19 bar
